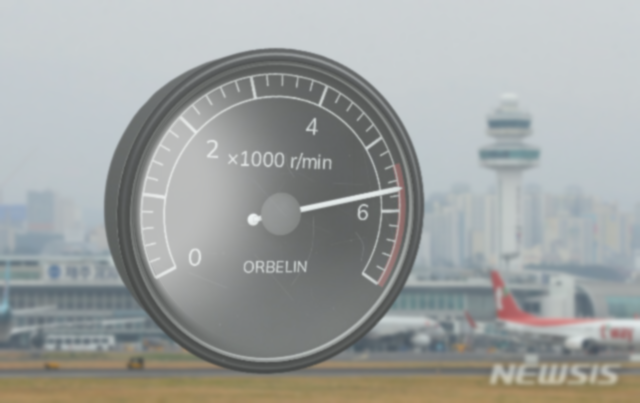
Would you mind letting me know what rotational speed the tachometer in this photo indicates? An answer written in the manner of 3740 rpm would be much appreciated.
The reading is 5700 rpm
